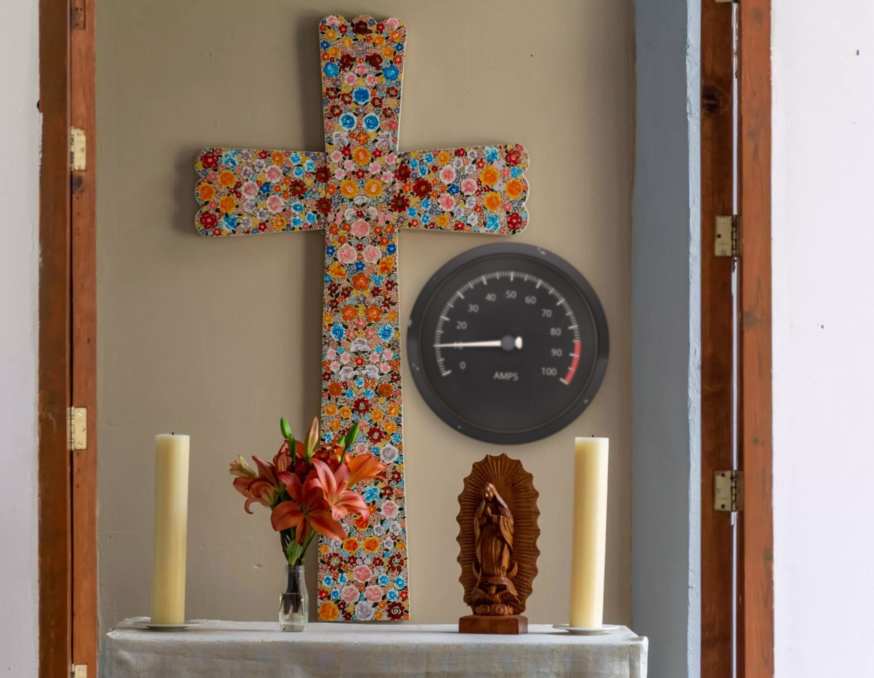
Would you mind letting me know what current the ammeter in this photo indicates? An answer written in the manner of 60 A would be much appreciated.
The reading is 10 A
